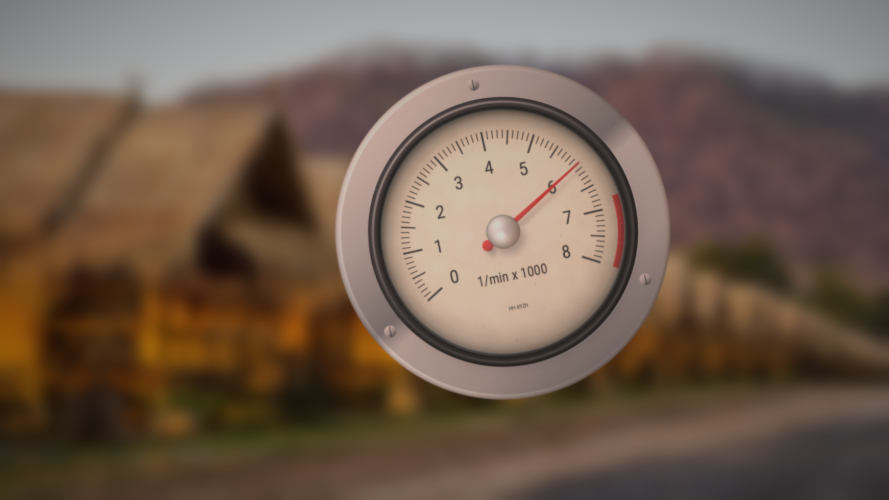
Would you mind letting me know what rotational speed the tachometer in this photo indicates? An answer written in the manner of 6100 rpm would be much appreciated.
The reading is 6000 rpm
